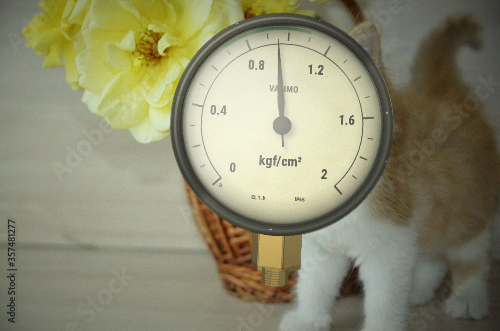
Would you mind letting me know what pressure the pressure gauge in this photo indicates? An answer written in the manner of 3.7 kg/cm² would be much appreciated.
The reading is 0.95 kg/cm²
